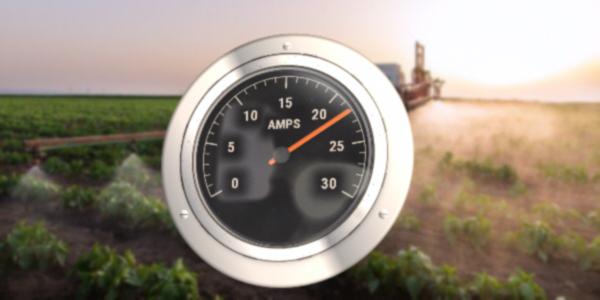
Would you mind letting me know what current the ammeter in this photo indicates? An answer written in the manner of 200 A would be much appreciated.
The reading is 22 A
